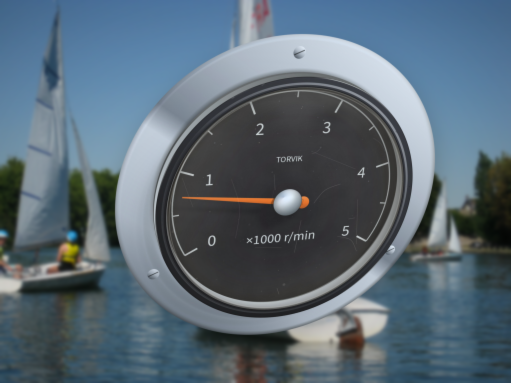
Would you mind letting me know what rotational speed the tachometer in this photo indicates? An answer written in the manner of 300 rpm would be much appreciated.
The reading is 750 rpm
